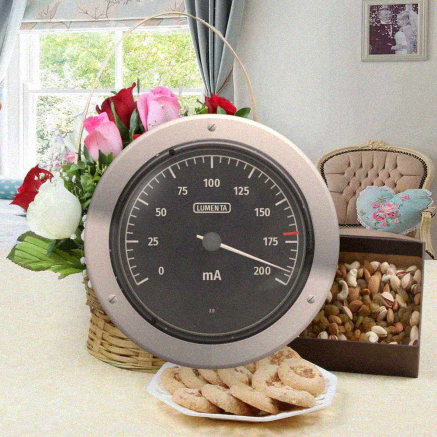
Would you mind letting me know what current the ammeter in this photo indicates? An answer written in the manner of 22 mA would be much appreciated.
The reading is 192.5 mA
